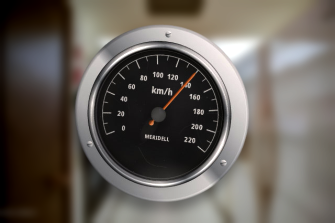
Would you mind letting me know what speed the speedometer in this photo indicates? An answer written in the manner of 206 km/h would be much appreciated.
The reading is 140 km/h
